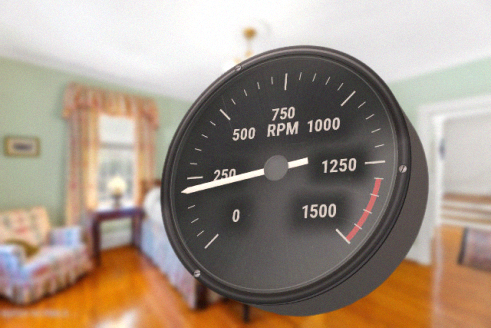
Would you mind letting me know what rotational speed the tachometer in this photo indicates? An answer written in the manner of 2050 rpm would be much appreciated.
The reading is 200 rpm
